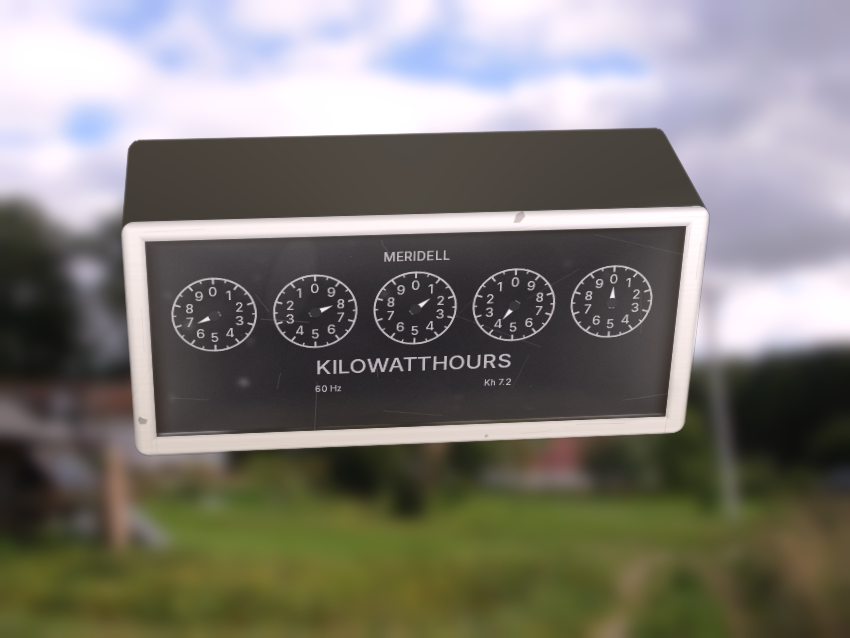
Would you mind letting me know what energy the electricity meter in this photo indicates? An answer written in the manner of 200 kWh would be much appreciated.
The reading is 68140 kWh
